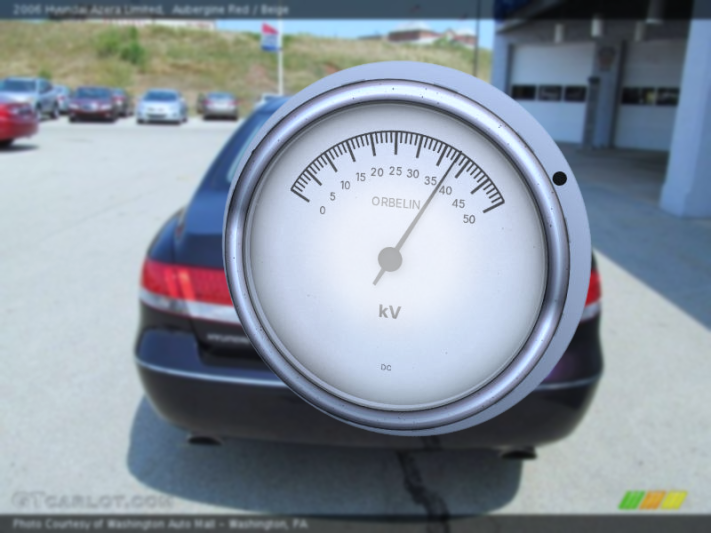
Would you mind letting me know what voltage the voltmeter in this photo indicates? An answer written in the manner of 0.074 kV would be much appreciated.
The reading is 38 kV
